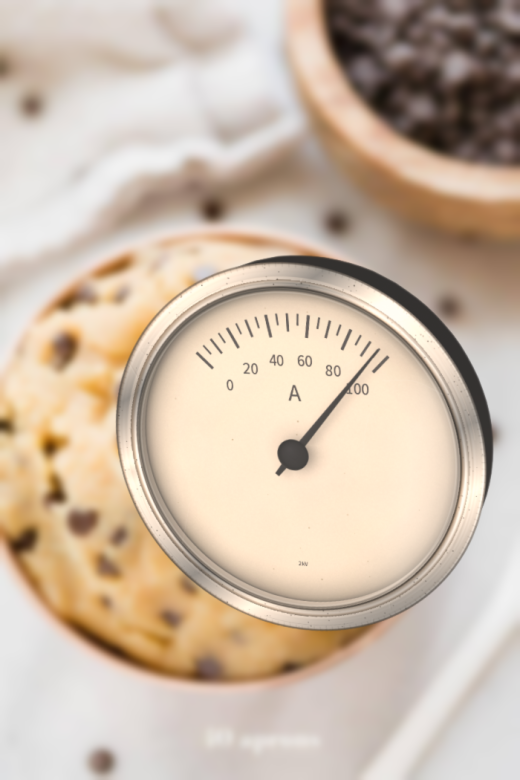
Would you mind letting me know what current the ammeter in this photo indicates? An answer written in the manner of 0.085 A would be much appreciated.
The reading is 95 A
